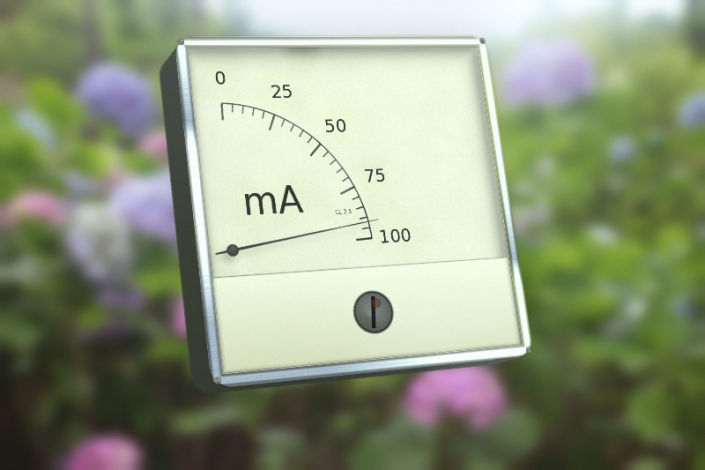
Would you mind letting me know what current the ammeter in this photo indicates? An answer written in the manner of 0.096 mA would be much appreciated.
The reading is 92.5 mA
